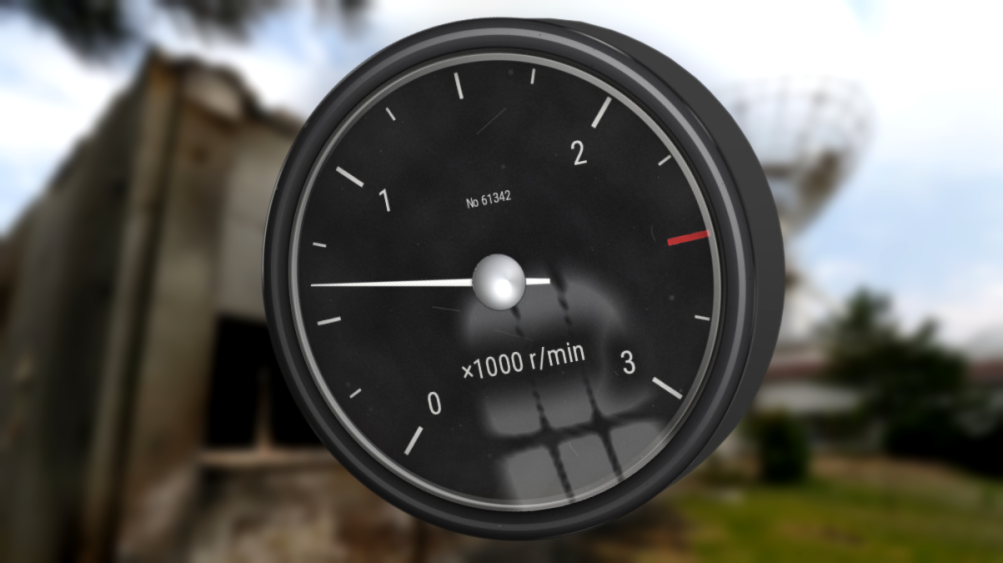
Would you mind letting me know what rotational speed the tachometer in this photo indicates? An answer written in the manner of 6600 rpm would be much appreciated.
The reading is 625 rpm
